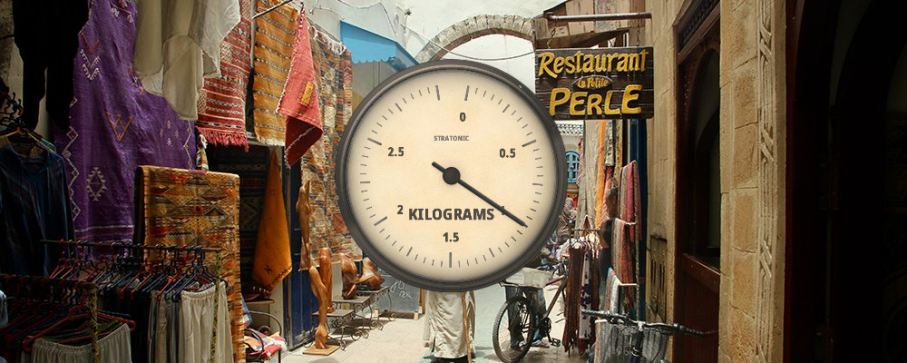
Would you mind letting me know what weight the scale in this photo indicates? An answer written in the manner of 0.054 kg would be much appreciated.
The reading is 1 kg
